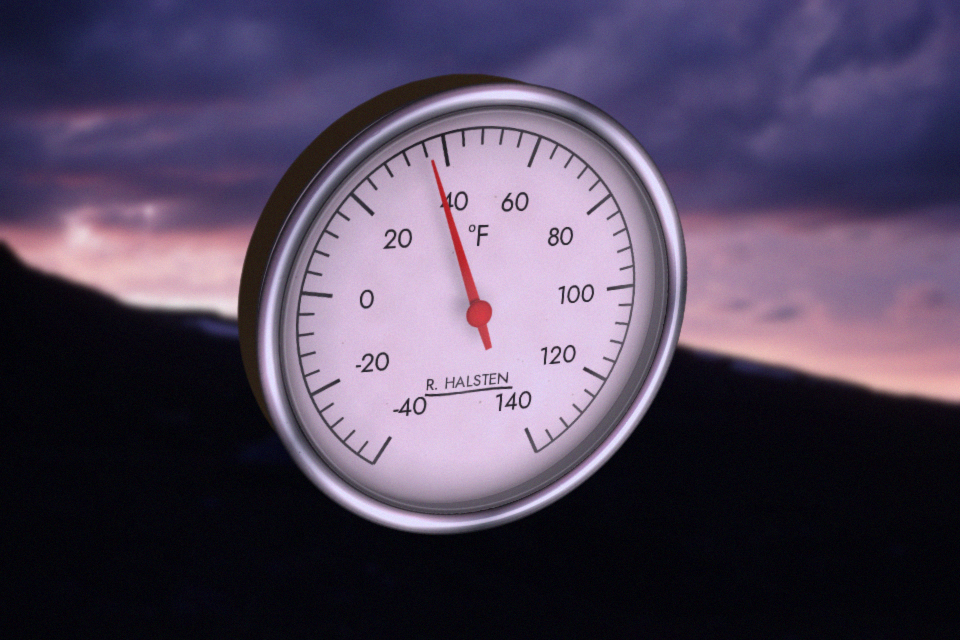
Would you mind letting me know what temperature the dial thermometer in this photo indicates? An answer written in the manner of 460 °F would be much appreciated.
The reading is 36 °F
